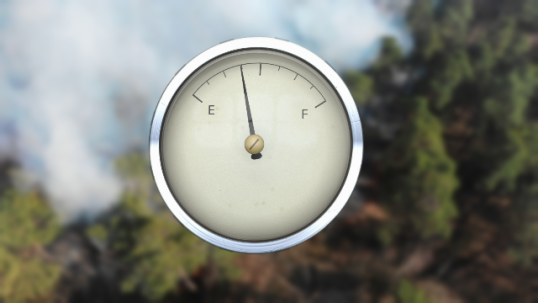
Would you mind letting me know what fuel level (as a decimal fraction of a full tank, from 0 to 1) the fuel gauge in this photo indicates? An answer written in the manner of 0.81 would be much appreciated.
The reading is 0.375
